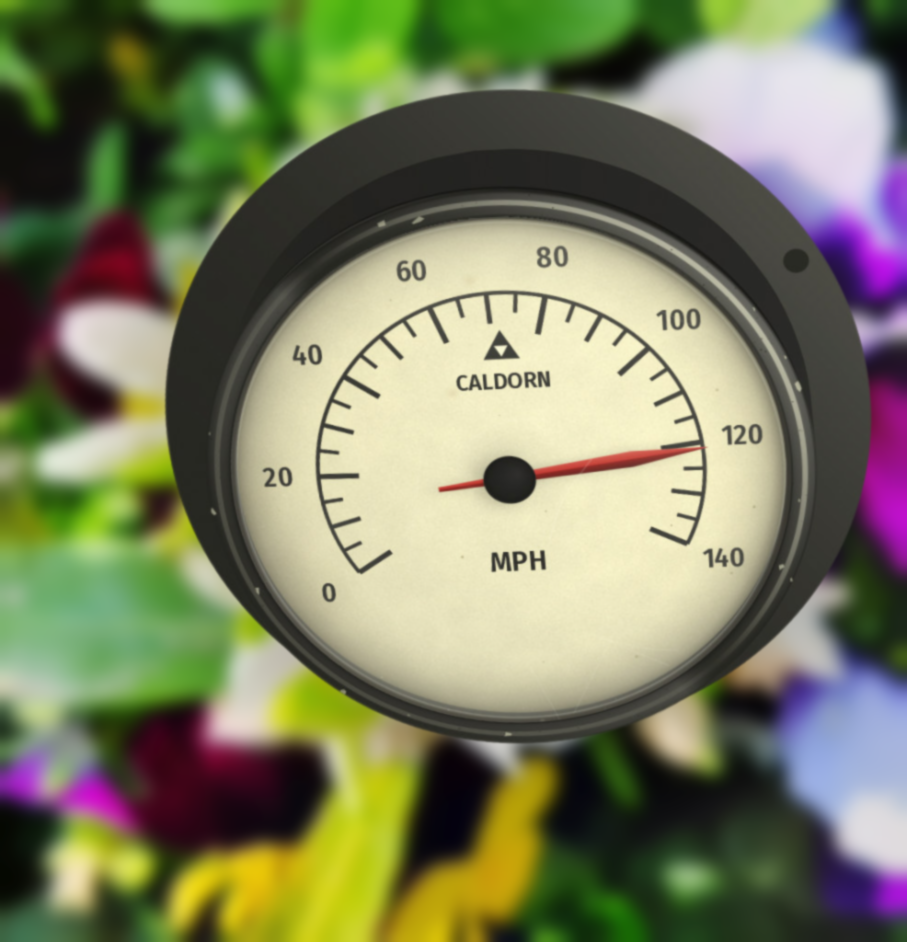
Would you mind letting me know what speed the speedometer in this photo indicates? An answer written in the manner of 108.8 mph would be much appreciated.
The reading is 120 mph
